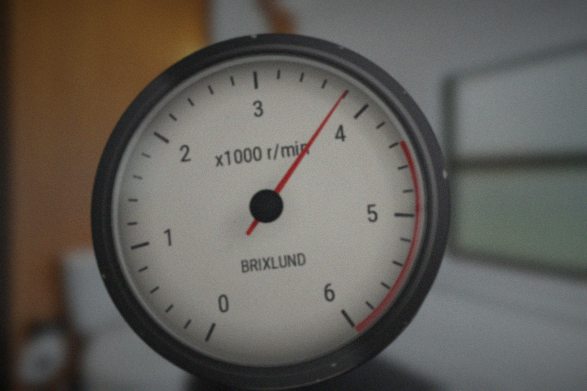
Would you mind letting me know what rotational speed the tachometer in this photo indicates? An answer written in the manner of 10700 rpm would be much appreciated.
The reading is 3800 rpm
